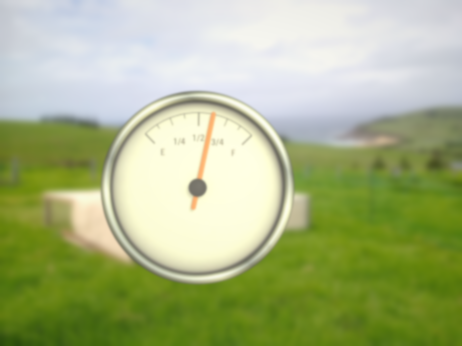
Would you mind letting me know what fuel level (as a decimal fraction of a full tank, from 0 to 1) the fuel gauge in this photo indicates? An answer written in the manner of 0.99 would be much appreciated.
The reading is 0.625
